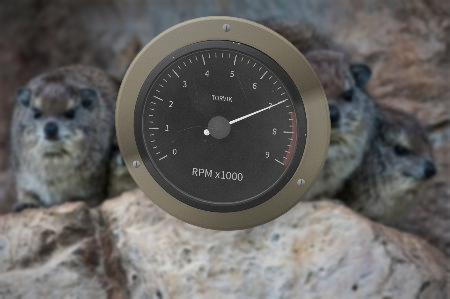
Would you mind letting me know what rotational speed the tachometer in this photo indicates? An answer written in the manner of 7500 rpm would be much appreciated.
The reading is 7000 rpm
